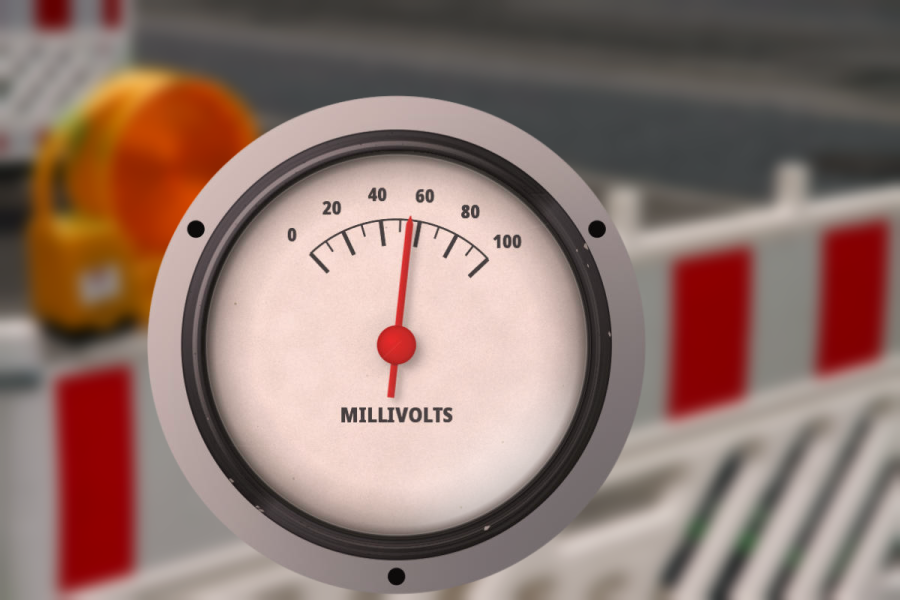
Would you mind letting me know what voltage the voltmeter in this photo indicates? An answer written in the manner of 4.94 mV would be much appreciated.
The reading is 55 mV
